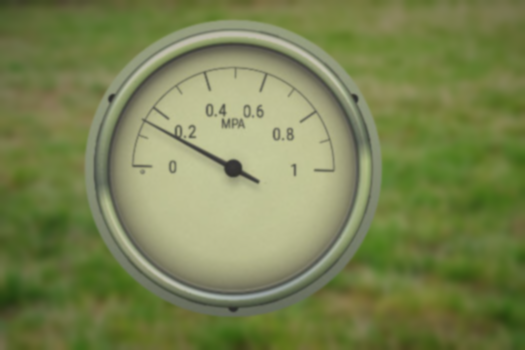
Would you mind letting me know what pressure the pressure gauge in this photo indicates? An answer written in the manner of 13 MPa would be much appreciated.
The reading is 0.15 MPa
